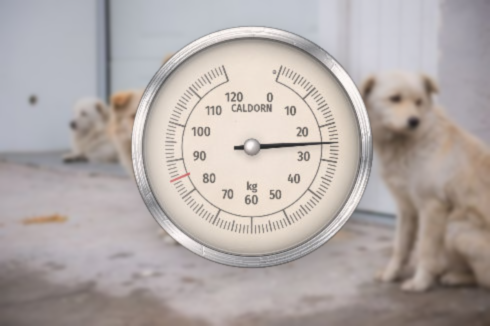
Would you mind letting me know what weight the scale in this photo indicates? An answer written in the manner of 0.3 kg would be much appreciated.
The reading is 25 kg
